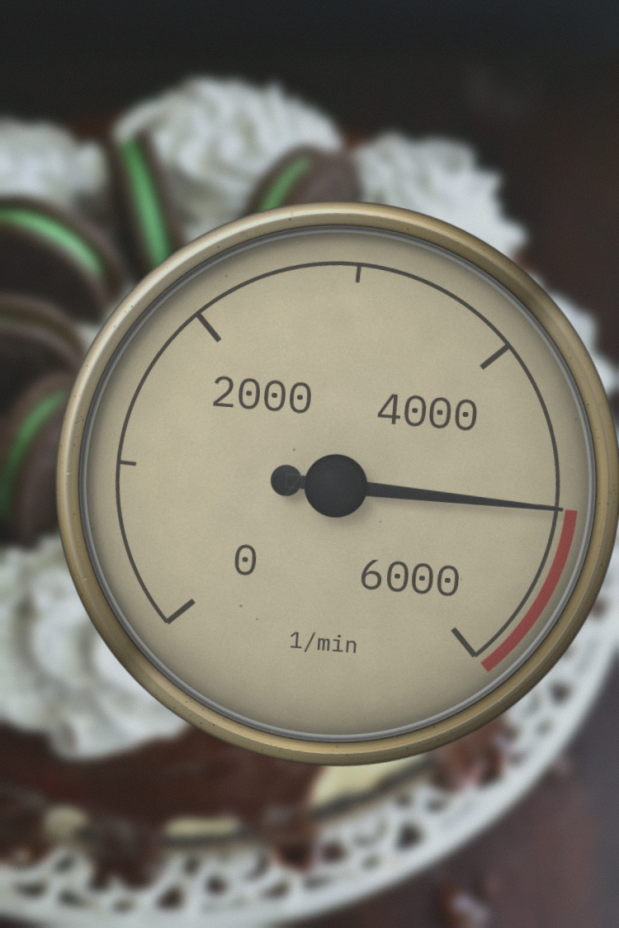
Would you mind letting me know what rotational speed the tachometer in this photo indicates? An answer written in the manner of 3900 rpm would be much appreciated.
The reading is 5000 rpm
